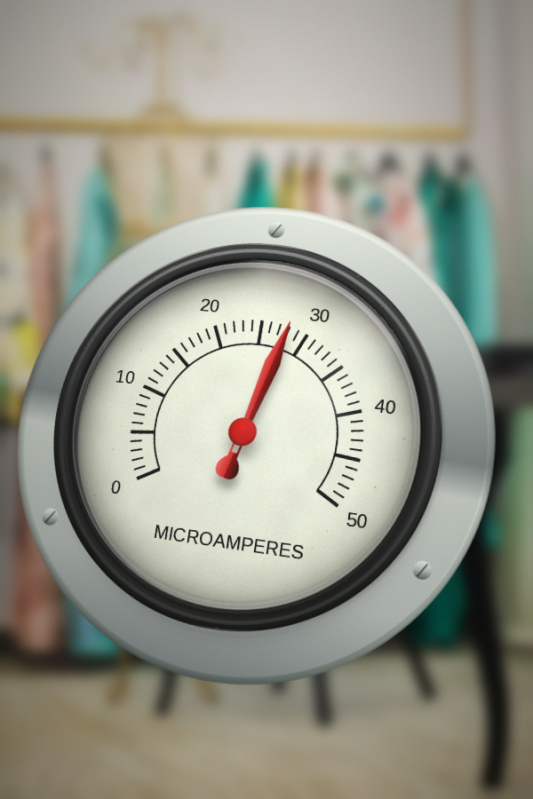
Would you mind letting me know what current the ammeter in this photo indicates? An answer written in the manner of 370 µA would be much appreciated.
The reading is 28 µA
